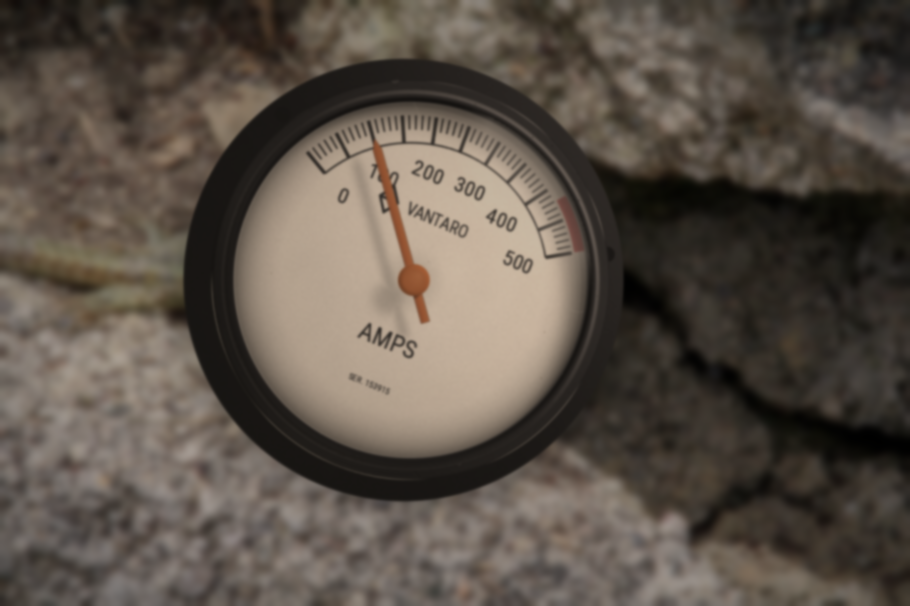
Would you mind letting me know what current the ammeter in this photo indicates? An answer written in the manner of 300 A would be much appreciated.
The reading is 100 A
